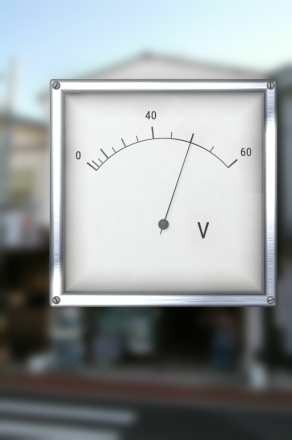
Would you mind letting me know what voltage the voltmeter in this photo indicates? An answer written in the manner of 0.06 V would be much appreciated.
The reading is 50 V
